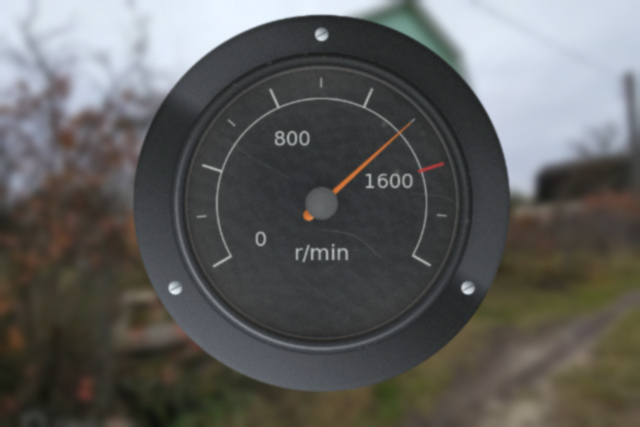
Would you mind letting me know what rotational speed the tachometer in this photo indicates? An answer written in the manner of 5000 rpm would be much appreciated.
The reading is 1400 rpm
